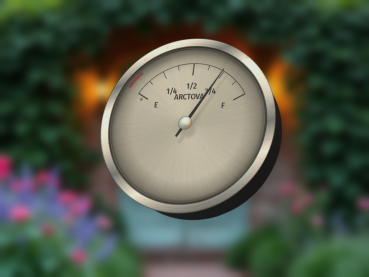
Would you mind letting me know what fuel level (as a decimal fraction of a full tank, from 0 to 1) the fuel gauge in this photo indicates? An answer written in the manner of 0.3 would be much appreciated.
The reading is 0.75
